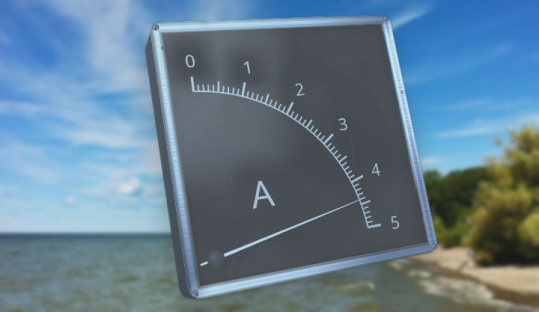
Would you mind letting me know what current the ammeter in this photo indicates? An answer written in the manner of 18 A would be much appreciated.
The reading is 4.4 A
